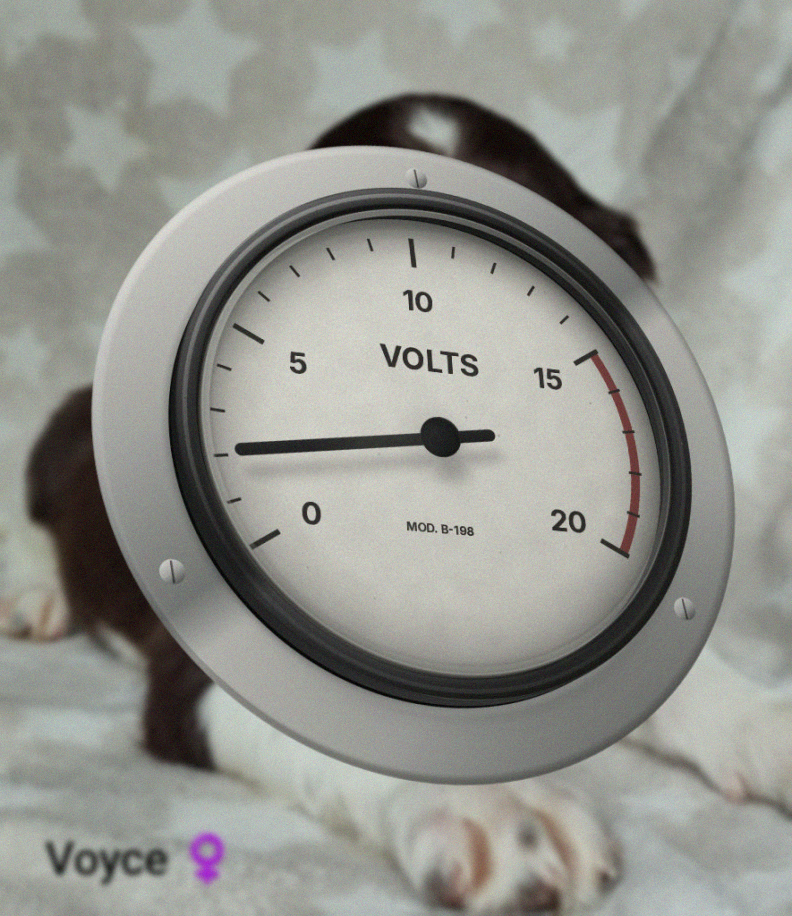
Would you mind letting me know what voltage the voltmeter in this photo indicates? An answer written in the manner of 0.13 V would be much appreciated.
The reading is 2 V
